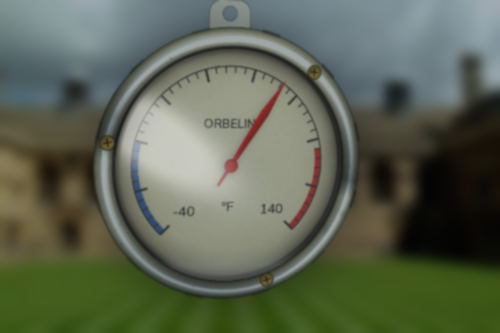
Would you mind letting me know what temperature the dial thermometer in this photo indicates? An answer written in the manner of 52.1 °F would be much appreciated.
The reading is 72 °F
